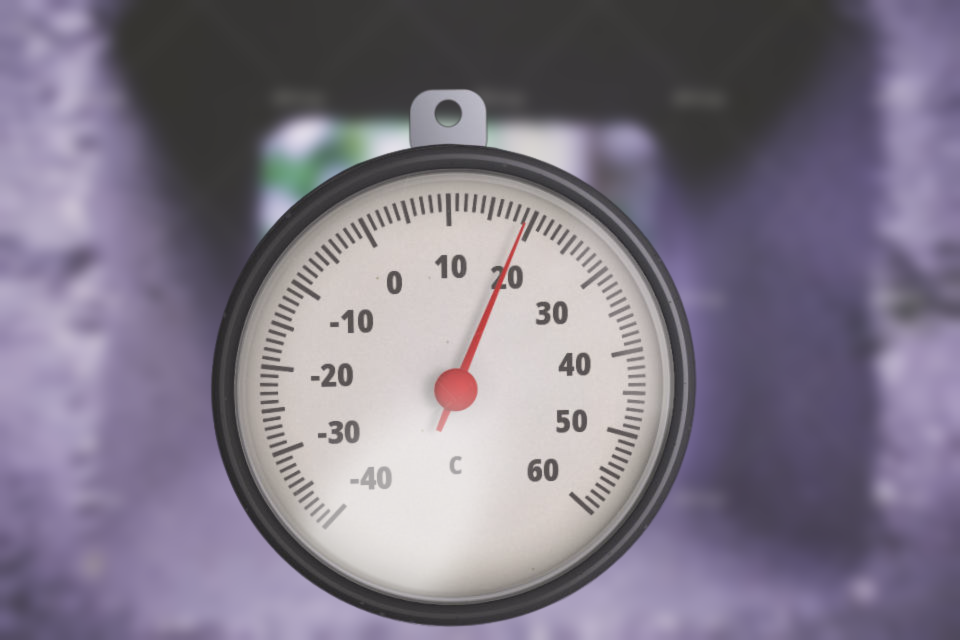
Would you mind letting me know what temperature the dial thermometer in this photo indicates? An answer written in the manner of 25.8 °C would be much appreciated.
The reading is 19 °C
